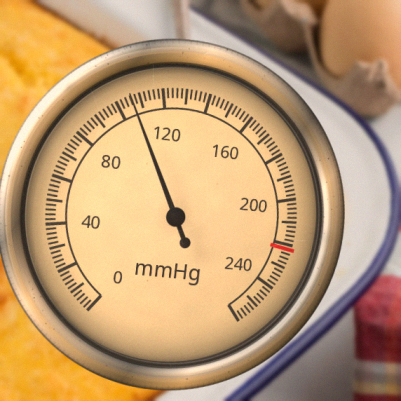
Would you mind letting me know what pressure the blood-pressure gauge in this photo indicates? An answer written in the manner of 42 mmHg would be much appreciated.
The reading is 106 mmHg
